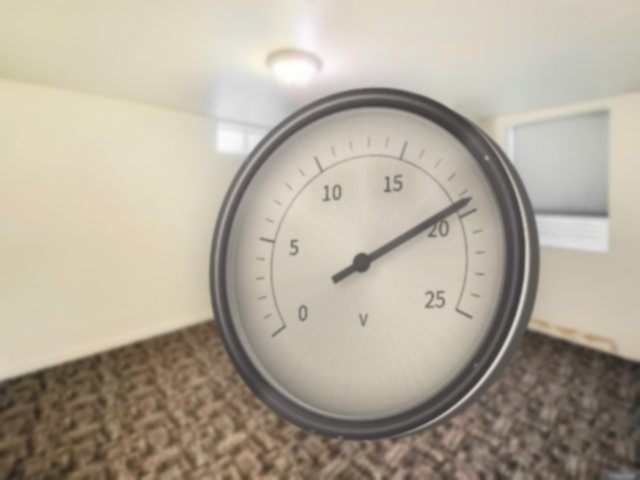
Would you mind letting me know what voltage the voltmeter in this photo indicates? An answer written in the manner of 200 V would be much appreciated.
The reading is 19.5 V
